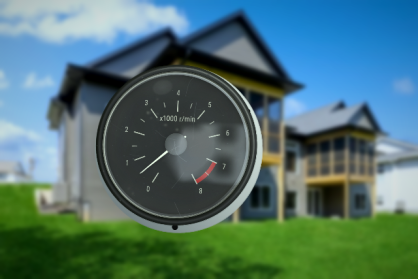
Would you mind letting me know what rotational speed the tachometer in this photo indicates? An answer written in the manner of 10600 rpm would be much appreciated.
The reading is 500 rpm
